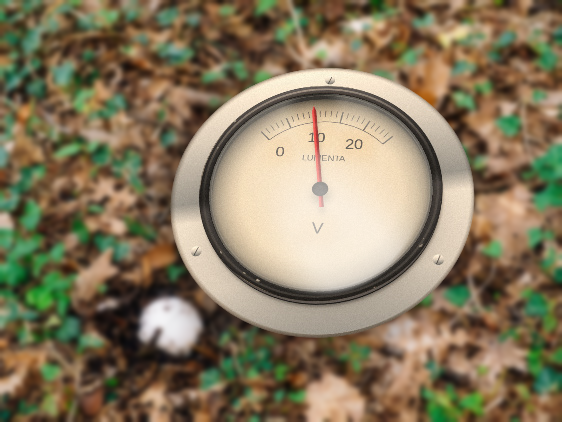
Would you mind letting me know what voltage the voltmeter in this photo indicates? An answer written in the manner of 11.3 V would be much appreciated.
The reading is 10 V
